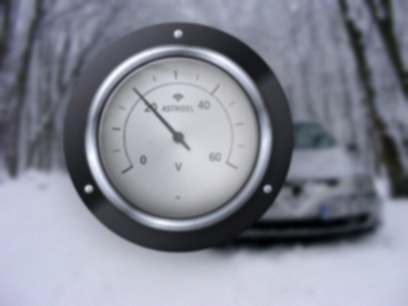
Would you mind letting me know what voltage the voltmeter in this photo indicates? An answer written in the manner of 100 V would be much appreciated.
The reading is 20 V
